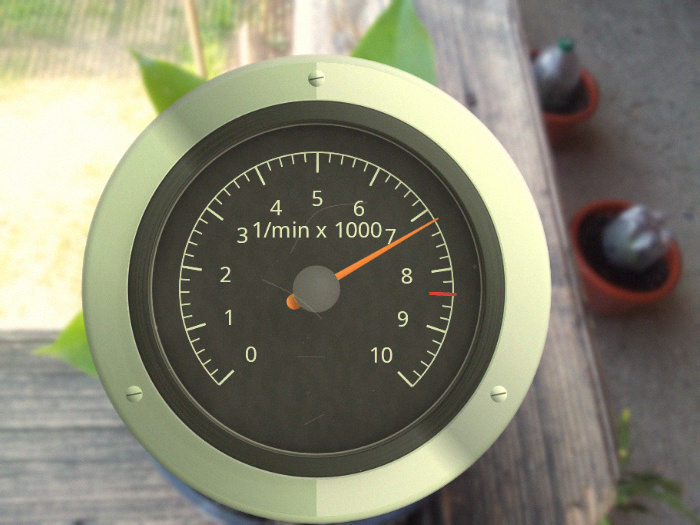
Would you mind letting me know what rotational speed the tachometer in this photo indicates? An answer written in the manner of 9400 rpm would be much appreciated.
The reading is 7200 rpm
